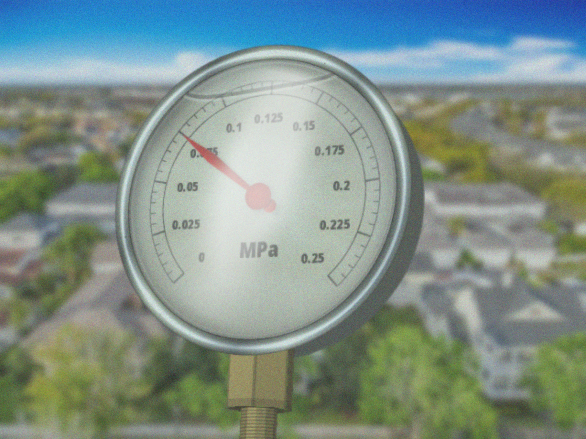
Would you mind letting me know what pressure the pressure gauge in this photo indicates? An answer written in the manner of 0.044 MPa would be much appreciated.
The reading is 0.075 MPa
